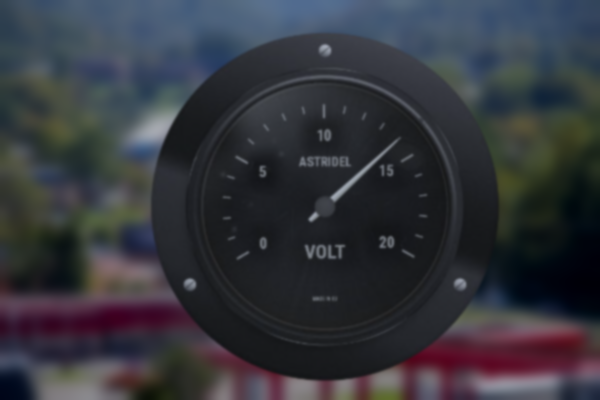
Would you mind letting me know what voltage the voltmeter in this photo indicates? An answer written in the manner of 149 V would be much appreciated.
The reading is 14 V
